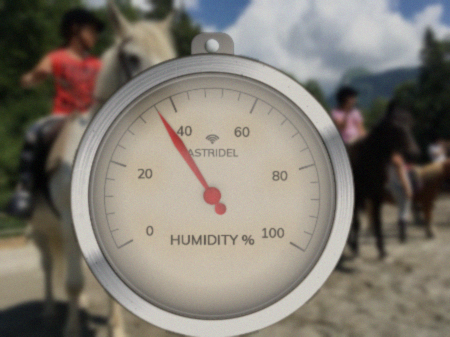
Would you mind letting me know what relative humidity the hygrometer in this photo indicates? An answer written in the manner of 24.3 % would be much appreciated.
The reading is 36 %
